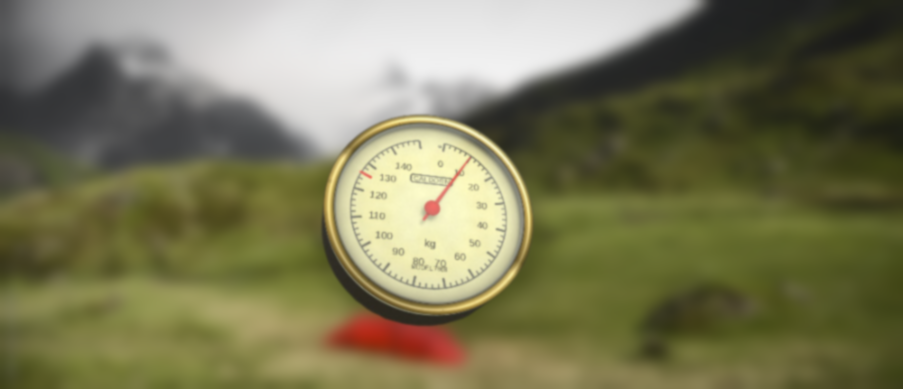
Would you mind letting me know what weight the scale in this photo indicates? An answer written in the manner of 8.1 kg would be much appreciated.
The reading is 10 kg
